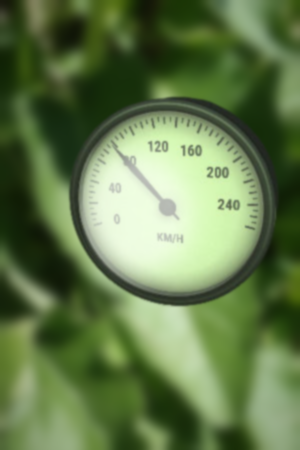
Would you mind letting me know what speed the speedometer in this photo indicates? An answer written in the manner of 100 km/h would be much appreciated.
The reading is 80 km/h
